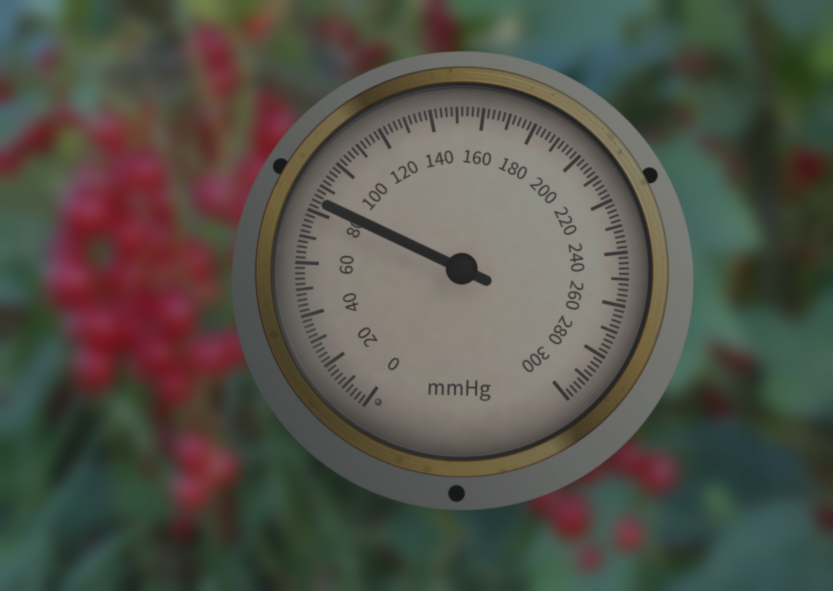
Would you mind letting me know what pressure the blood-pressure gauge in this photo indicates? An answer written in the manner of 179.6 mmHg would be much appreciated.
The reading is 84 mmHg
